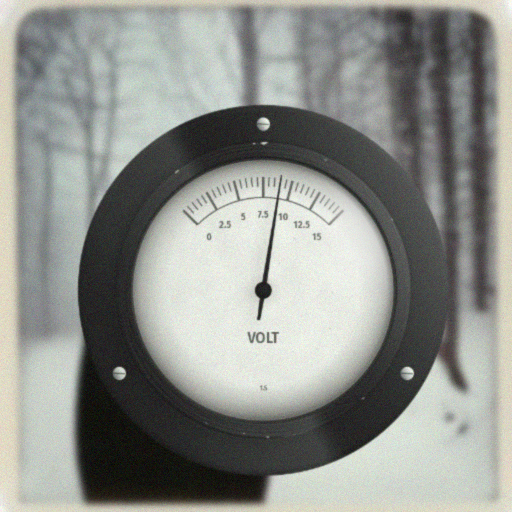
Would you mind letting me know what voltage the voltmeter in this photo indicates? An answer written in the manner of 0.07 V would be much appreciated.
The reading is 9 V
